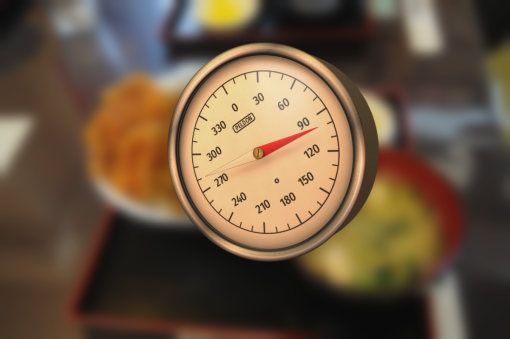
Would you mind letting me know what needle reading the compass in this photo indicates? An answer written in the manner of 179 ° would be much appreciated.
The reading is 100 °
